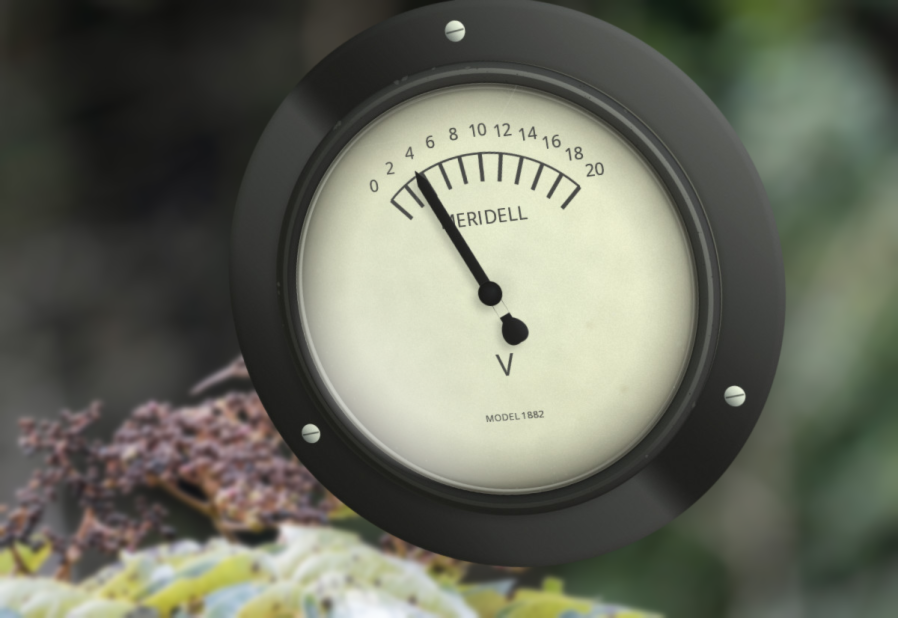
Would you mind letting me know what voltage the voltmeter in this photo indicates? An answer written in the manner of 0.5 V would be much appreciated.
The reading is 4 V
